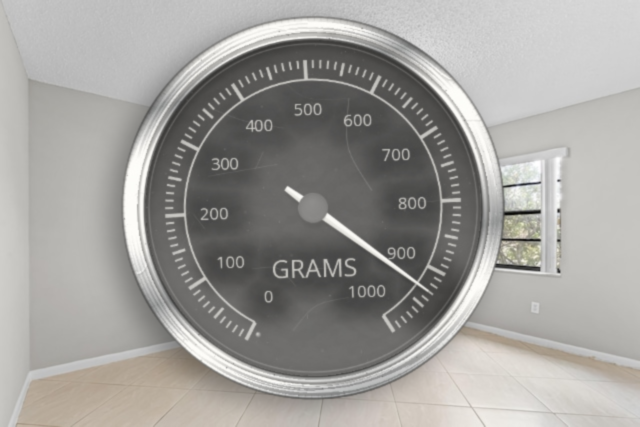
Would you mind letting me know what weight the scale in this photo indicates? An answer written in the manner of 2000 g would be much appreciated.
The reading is 930 g
